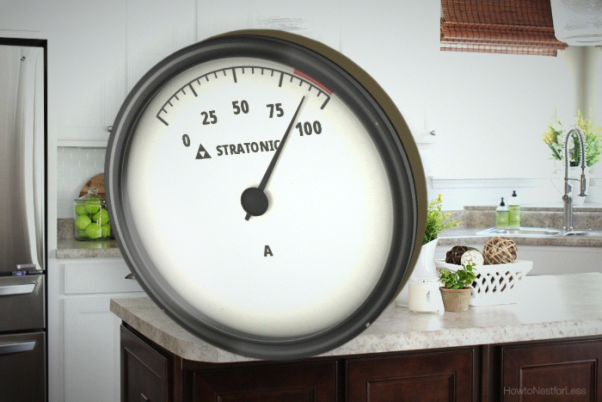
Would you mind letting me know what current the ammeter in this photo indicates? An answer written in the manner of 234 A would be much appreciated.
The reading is 90 A
